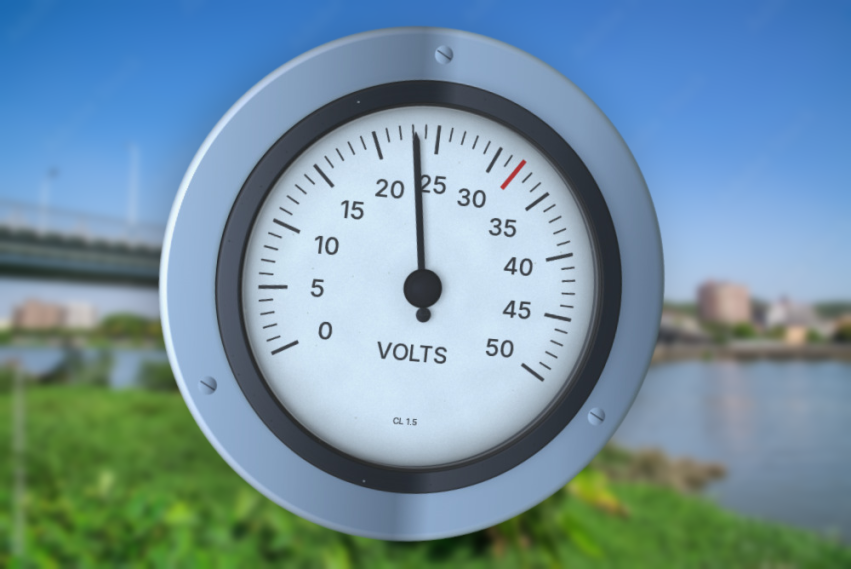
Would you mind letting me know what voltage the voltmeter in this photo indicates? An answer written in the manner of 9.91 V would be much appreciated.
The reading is 23 V
